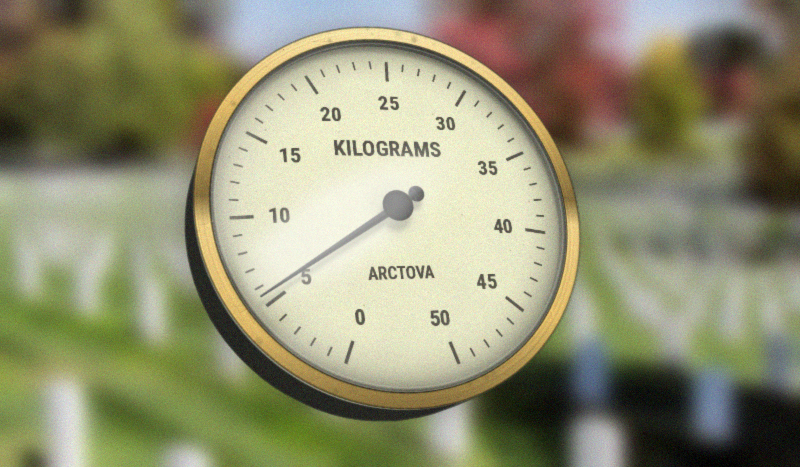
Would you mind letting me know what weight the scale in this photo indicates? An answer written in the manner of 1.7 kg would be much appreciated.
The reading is 5.5 kg
